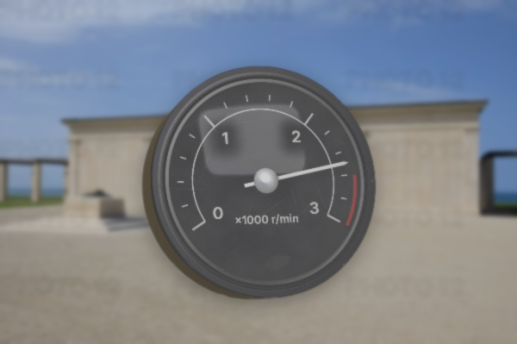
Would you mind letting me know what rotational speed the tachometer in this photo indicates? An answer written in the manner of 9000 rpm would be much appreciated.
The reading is 2500 rpm
